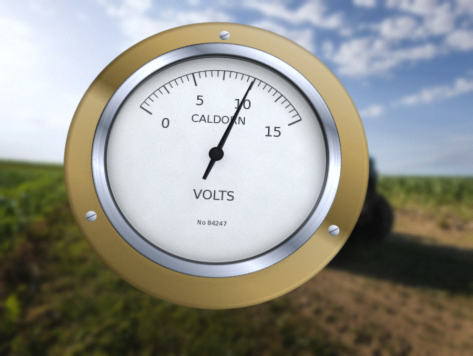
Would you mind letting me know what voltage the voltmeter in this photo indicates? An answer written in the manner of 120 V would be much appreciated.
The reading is 10 V
